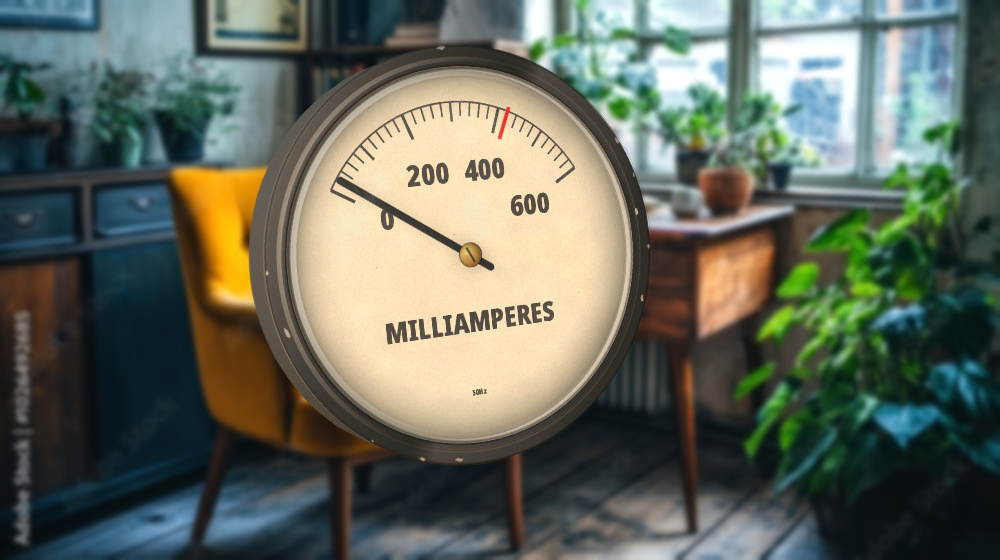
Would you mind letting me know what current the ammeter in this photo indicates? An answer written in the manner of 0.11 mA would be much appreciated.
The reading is 20 mA
